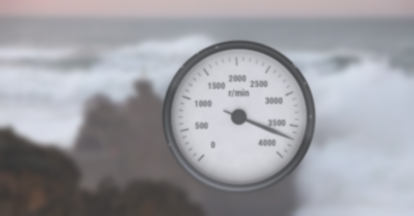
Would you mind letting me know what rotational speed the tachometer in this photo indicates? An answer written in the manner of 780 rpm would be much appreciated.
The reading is 3700 rpm
